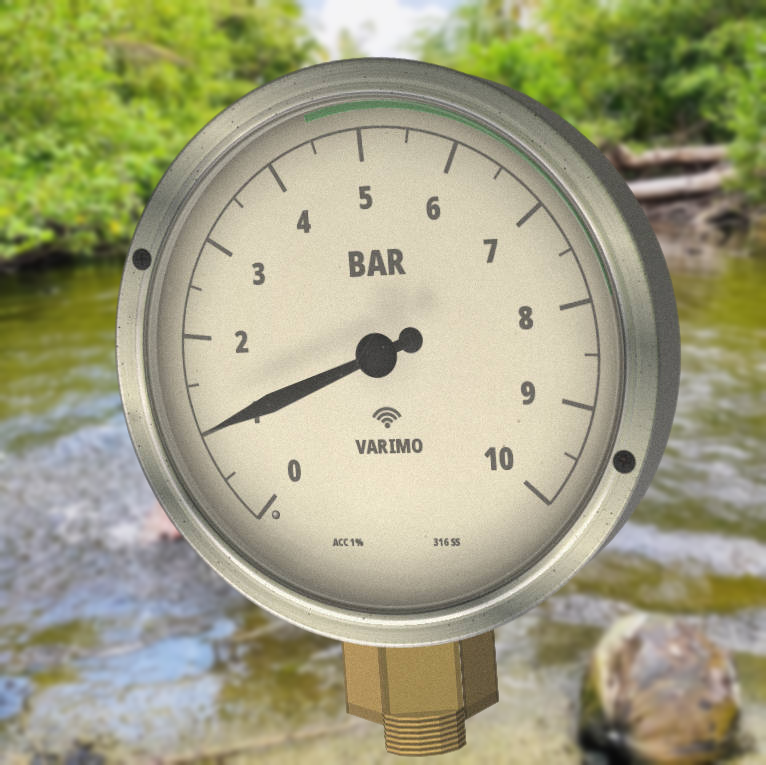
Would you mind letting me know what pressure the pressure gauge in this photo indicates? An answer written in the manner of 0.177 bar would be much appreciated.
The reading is 1 bar
